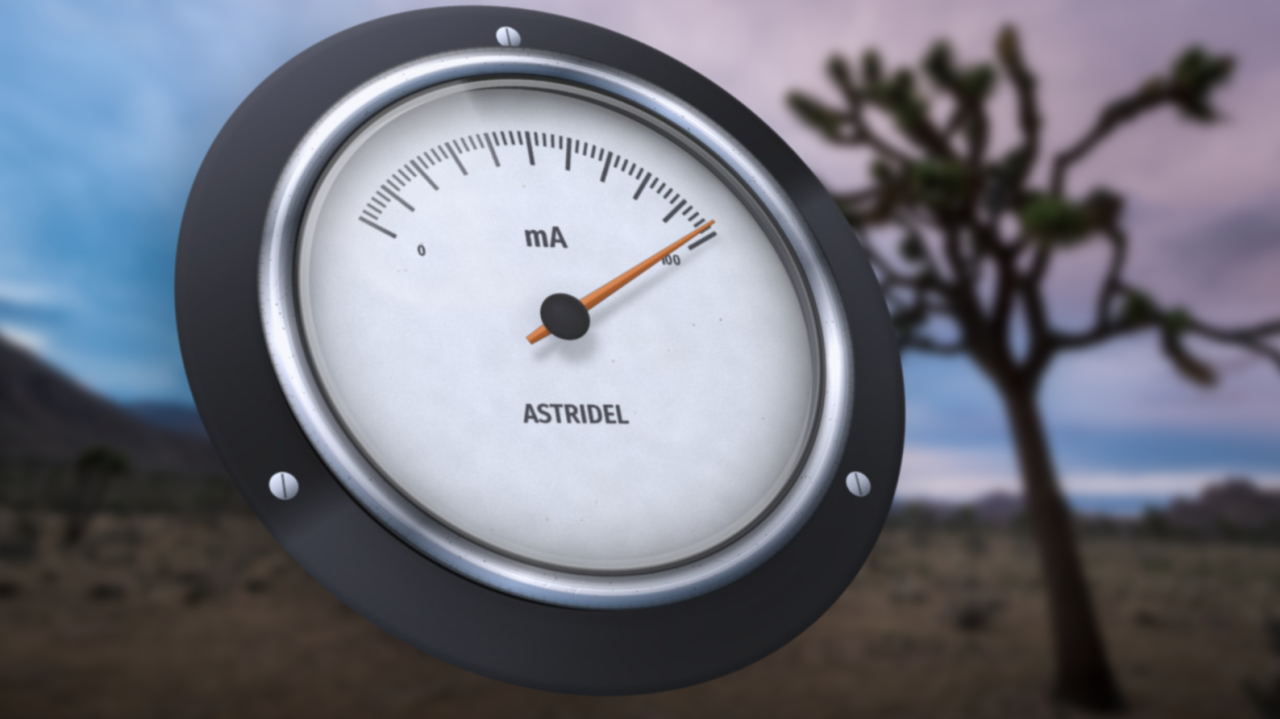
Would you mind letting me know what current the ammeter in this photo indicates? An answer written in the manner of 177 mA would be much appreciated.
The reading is 98 mA
